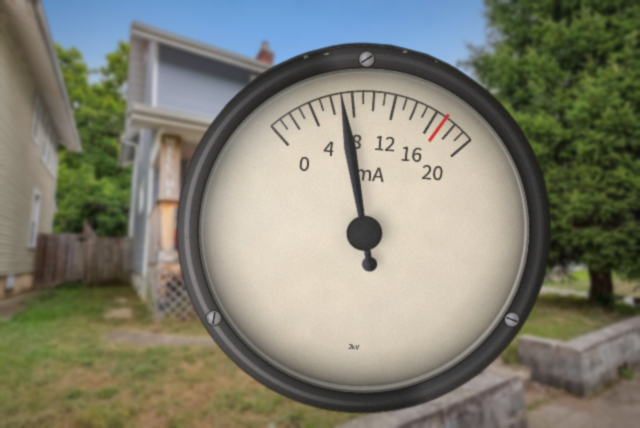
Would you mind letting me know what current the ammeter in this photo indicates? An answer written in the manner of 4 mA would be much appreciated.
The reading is 7 mA
